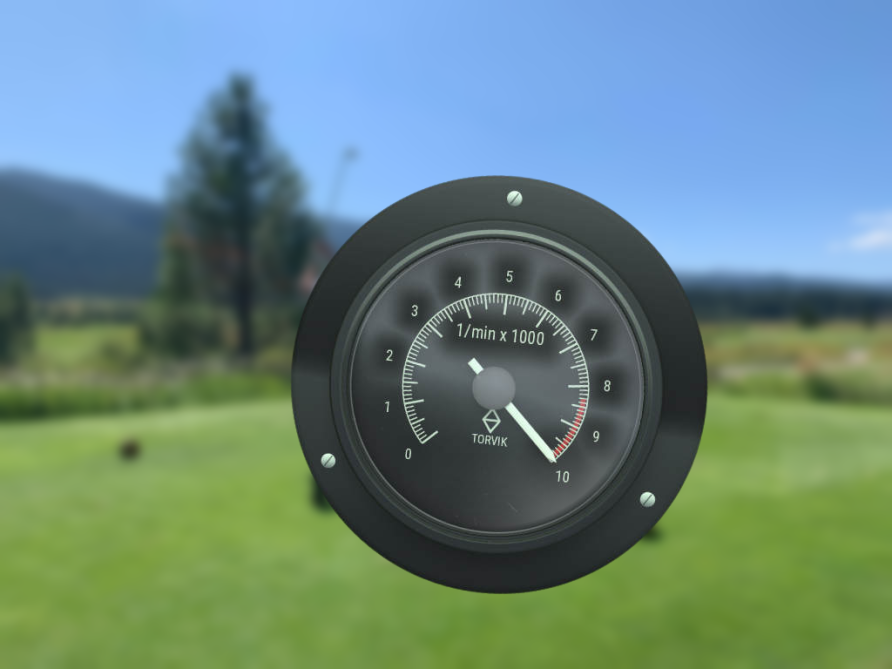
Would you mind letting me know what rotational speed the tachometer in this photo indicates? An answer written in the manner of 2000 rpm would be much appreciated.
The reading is 9900 rpm
